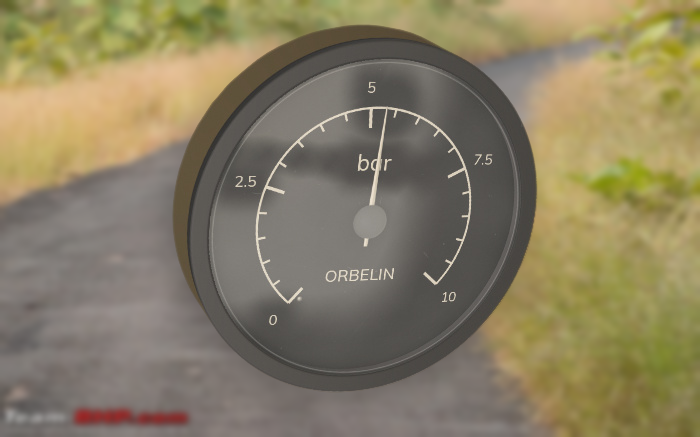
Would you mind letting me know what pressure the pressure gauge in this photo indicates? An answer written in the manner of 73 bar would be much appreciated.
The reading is 5.25 bar
